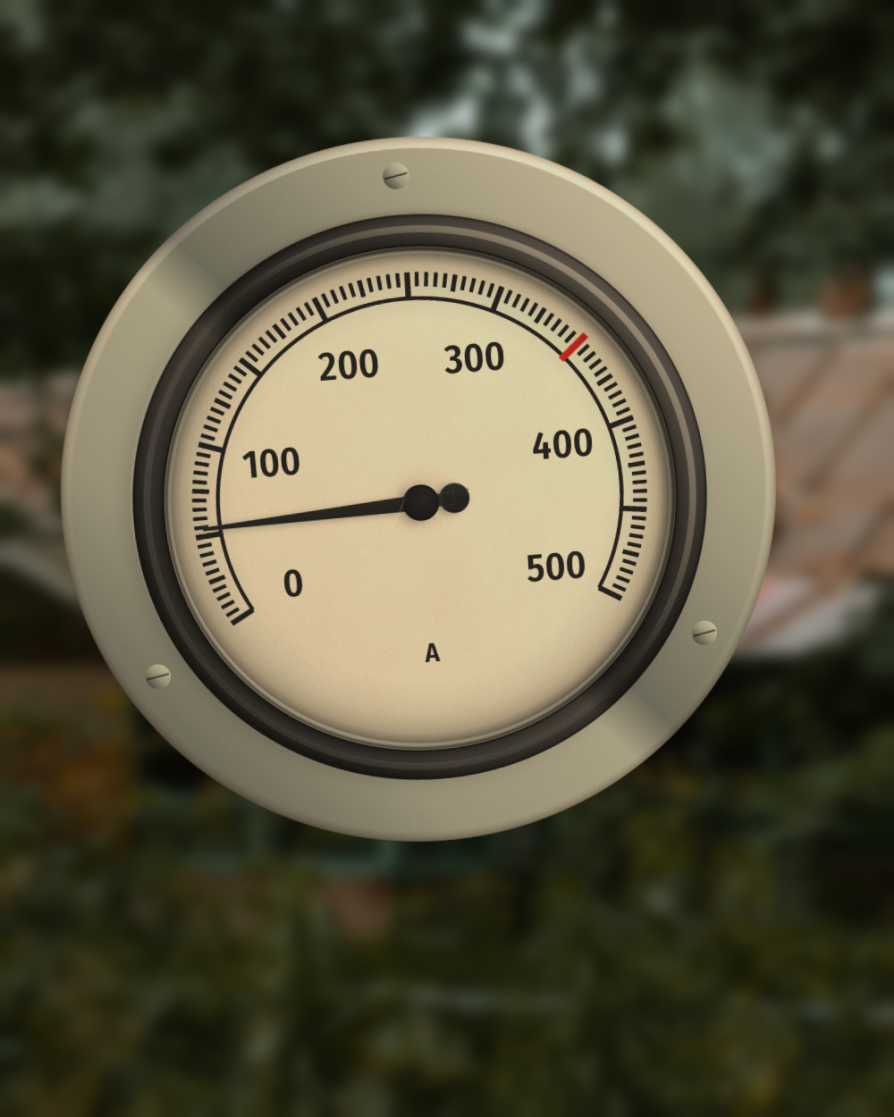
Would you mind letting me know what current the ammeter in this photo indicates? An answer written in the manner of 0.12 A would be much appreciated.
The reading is 55 A
